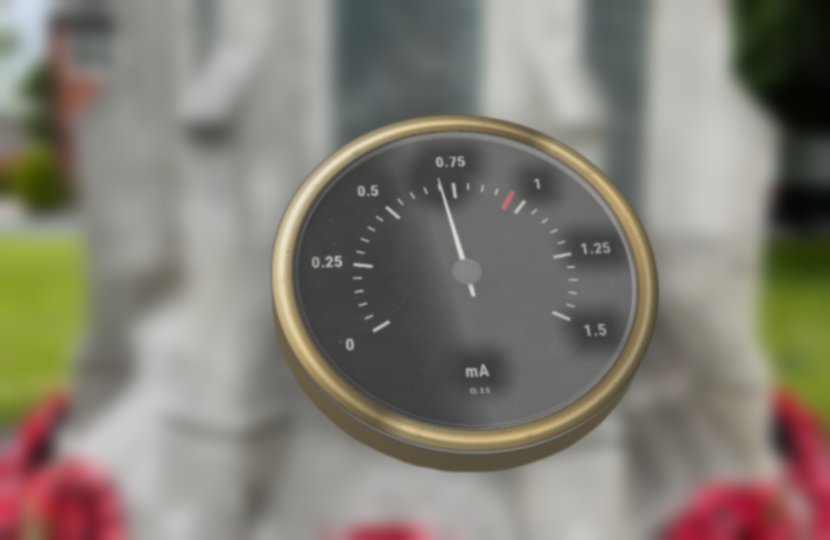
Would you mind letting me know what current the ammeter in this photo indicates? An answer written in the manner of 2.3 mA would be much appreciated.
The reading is 0.7 mA
